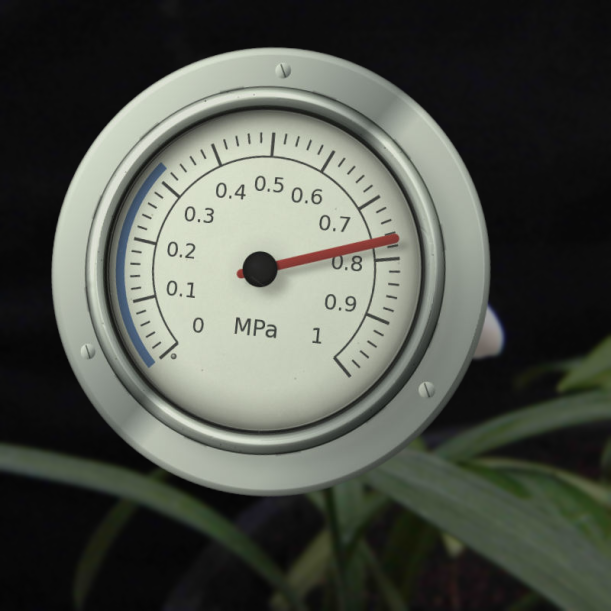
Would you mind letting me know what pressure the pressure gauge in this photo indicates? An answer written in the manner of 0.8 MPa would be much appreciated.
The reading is 0.77 MPa
